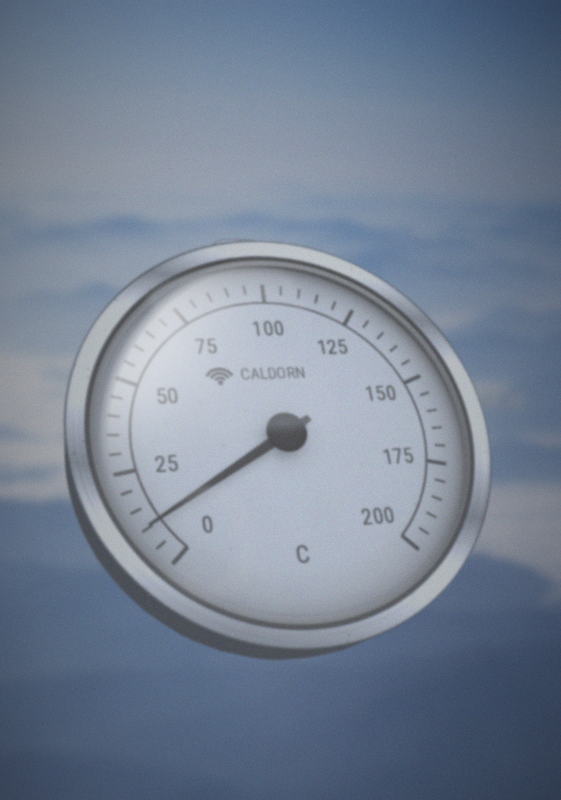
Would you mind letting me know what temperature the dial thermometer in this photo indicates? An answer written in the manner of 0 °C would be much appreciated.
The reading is 10 °C
